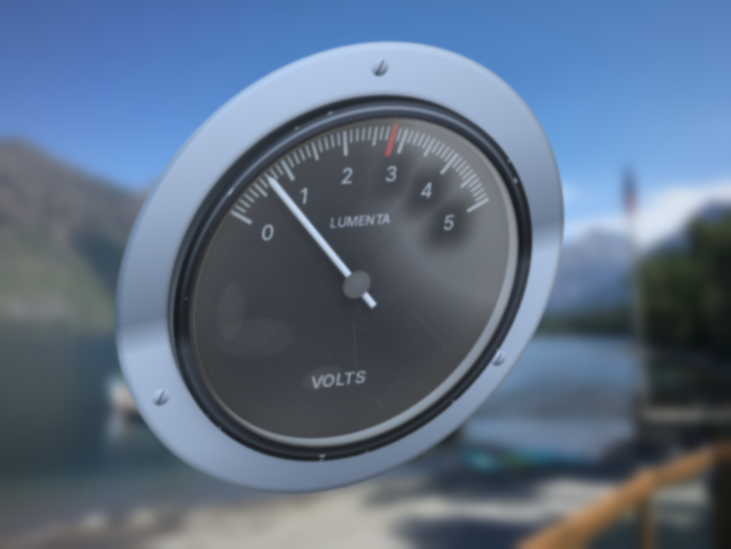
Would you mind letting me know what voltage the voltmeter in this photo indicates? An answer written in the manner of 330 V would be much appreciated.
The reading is 0.7 V
